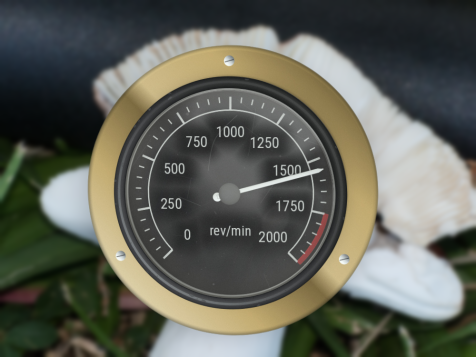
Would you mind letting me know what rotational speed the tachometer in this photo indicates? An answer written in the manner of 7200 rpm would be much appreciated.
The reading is 1550 rpm
